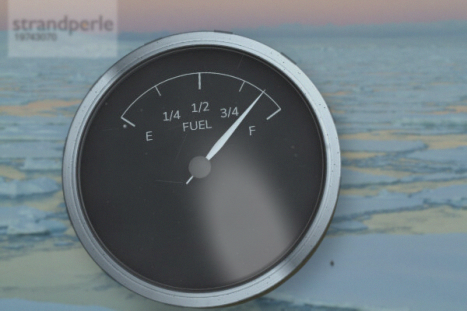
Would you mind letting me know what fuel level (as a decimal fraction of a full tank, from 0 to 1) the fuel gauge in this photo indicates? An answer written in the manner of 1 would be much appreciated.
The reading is 0.875
